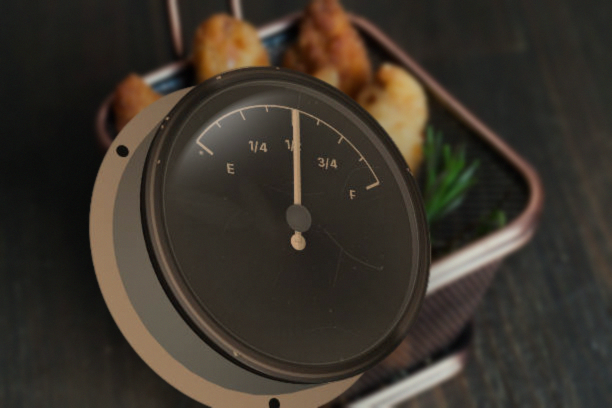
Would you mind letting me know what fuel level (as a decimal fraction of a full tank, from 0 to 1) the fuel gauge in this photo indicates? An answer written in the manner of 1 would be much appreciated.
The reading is 0.5
